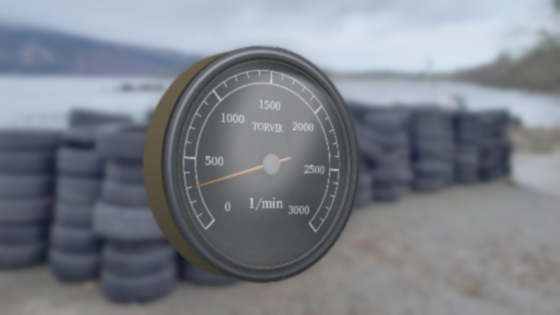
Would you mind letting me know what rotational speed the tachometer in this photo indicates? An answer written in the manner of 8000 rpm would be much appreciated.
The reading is 300 rpm
